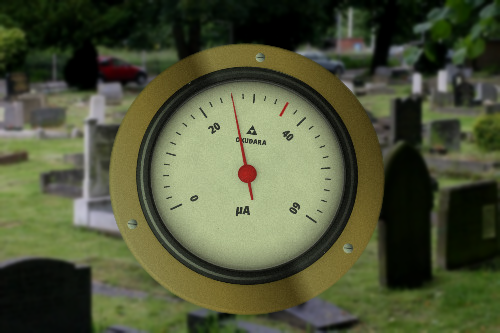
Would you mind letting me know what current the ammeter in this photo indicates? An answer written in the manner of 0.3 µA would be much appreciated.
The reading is 26 µA
